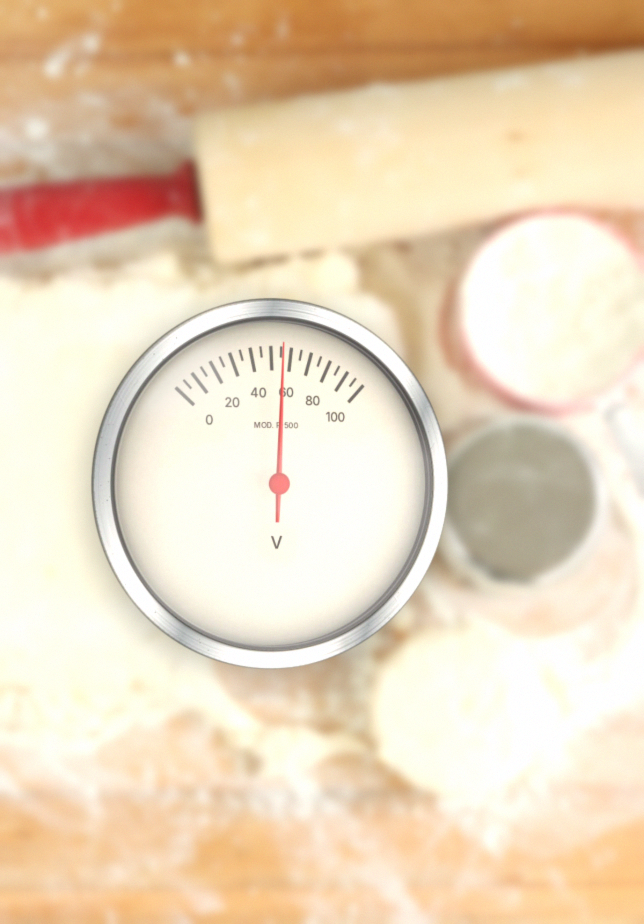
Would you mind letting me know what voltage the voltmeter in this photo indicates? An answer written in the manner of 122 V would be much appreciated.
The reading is 55 V
